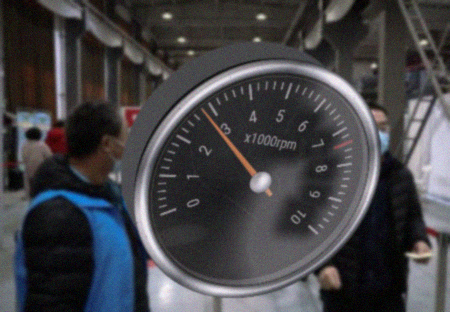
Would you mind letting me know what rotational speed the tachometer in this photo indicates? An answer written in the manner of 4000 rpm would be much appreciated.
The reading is 2800 rpm
